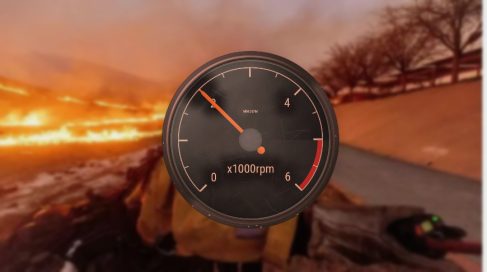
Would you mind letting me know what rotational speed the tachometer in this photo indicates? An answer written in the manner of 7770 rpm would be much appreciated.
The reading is 2000 rpm
